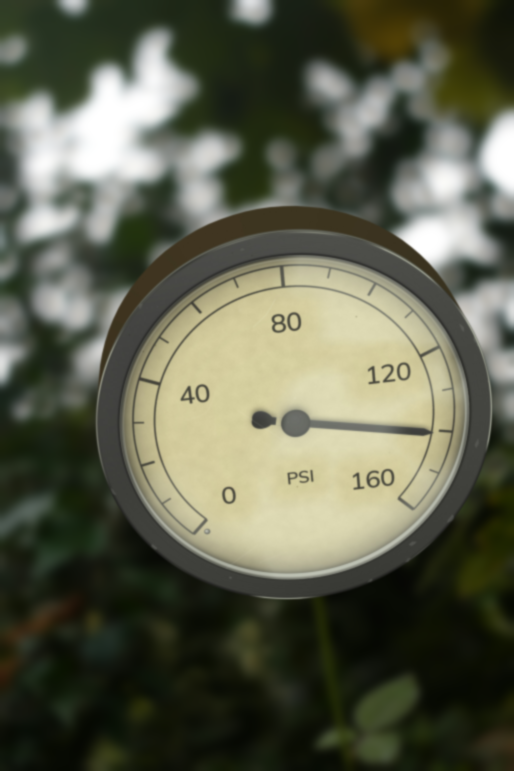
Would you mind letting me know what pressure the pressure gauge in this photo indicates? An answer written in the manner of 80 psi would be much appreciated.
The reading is 140 psi
